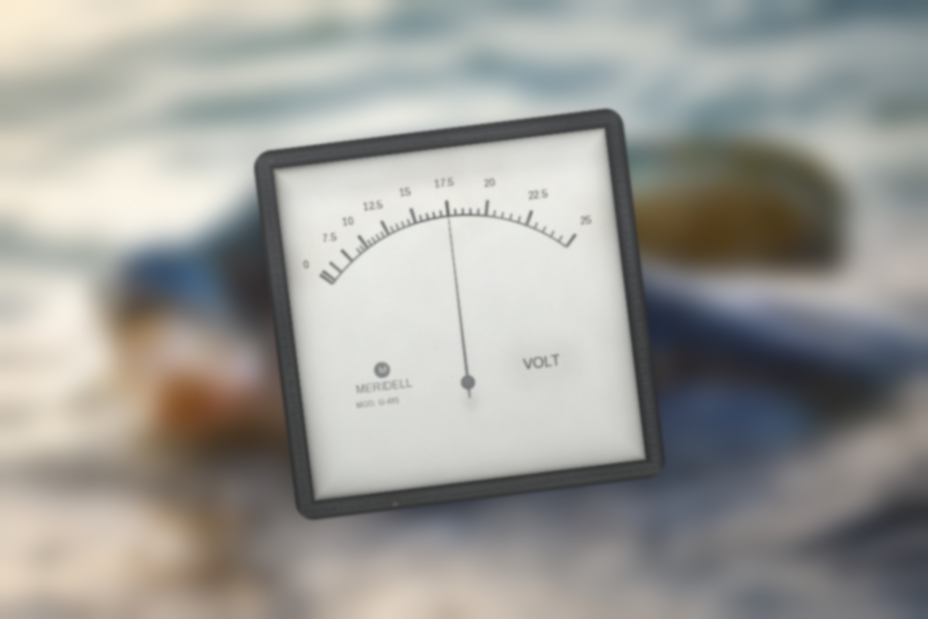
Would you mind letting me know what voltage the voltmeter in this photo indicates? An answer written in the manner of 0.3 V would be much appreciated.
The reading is 17.5 V
